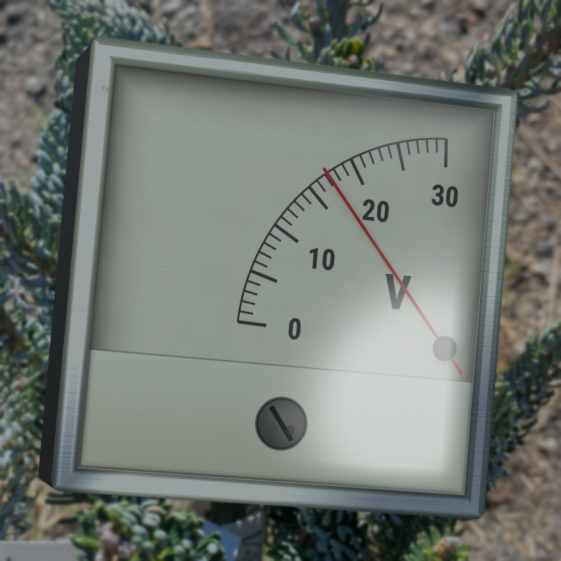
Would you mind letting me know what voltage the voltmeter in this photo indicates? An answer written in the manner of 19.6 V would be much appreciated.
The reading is 17 V
